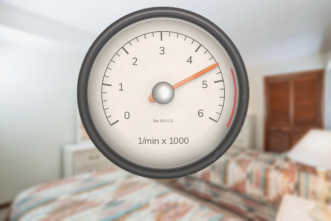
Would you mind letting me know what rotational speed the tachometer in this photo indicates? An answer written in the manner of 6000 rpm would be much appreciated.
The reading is 4600 rpm
